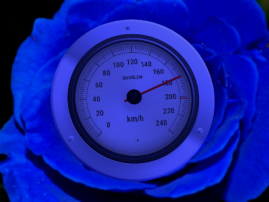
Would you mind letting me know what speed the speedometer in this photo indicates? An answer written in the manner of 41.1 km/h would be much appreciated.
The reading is 180 km/h
